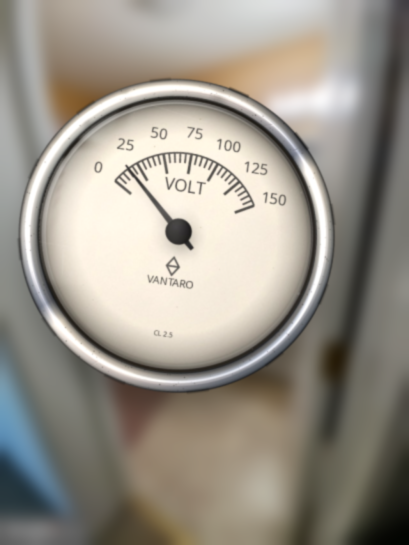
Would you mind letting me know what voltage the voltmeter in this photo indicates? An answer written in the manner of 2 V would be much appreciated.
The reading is 15 V
